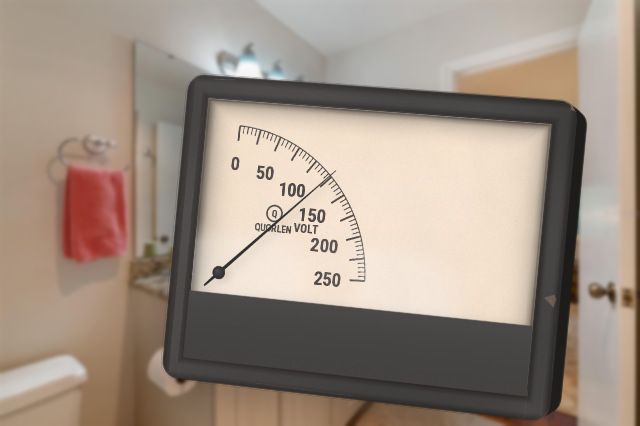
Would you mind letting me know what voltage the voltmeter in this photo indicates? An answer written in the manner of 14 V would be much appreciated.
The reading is 125 V
